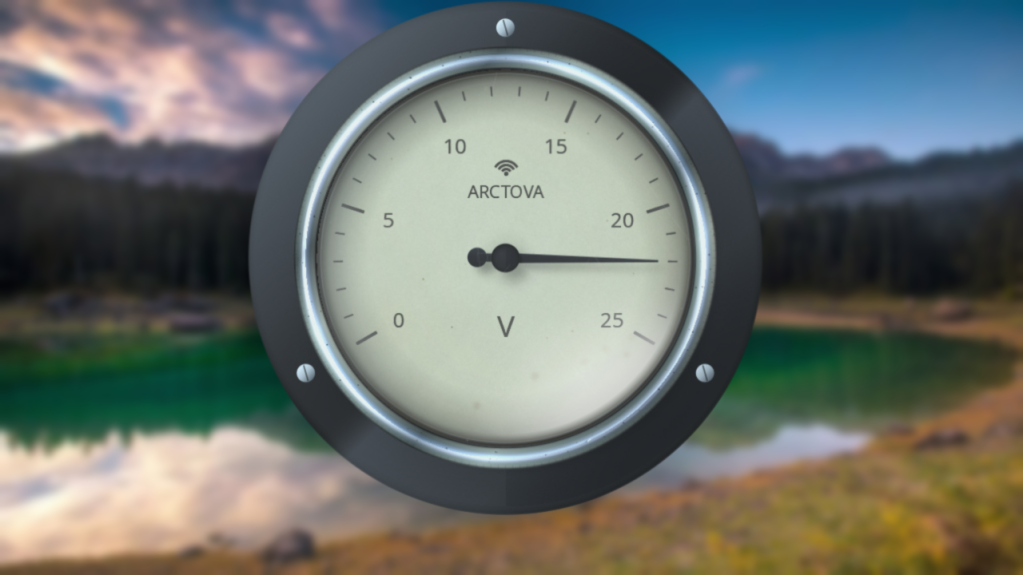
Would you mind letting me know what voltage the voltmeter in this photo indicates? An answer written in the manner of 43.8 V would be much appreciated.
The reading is 22 V
